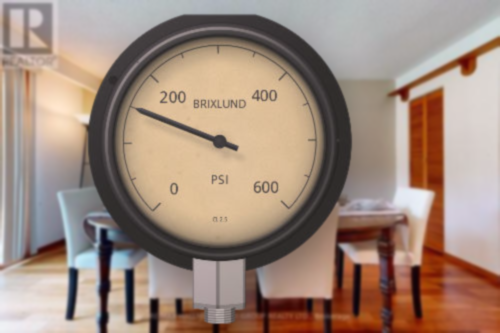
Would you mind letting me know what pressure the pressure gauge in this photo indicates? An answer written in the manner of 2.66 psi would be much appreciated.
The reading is 150 psi
